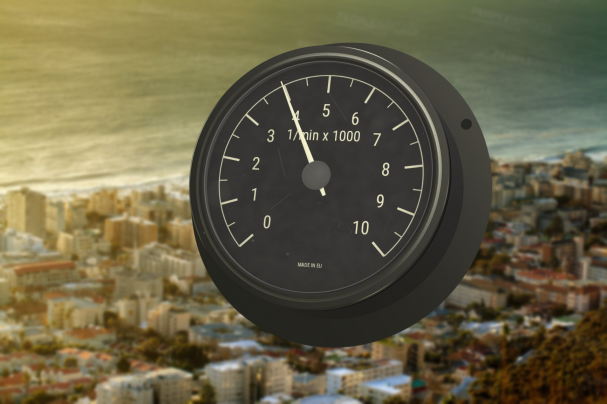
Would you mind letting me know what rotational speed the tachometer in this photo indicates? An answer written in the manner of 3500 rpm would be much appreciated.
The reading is 4000 rpm
